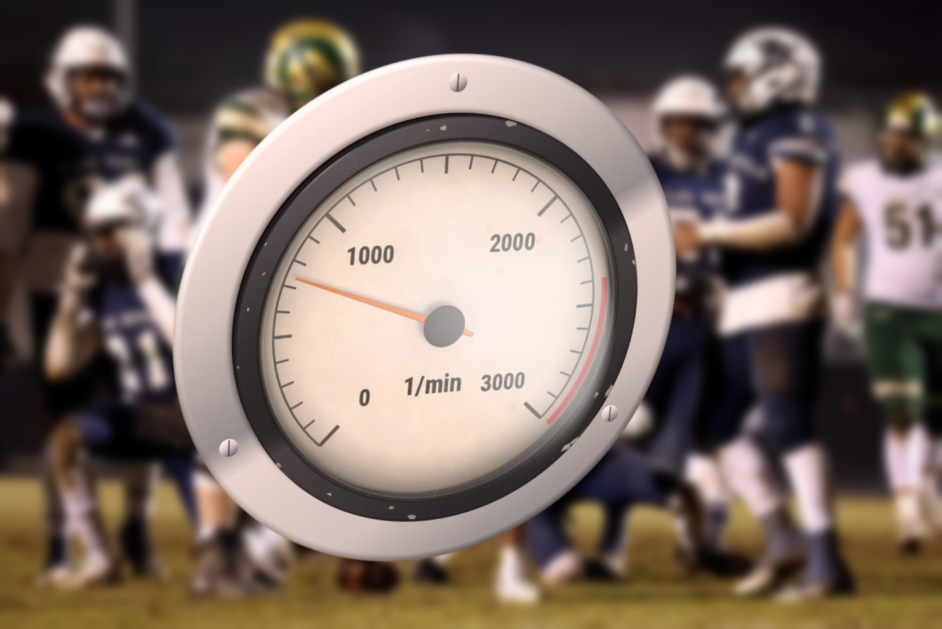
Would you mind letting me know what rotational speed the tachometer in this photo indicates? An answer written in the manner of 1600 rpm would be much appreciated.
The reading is 750 rpm
